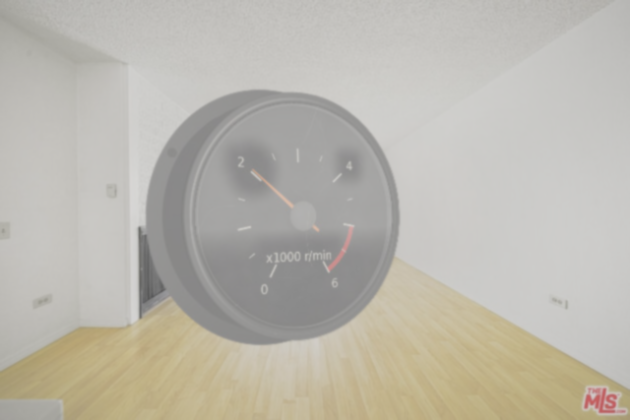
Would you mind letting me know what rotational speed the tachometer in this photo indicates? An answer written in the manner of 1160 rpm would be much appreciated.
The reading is 2000 rpm
